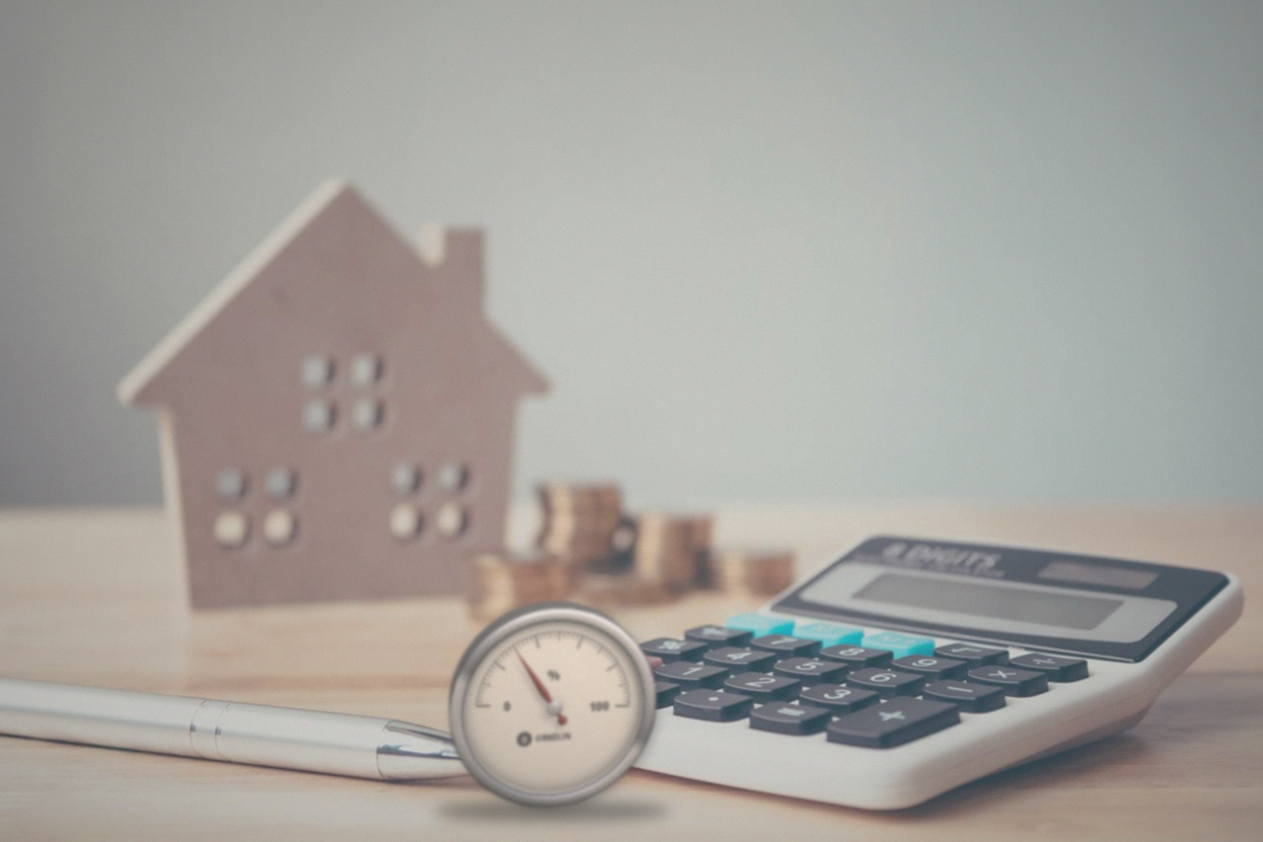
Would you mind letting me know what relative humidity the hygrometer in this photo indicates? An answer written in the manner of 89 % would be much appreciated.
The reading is 30 %
